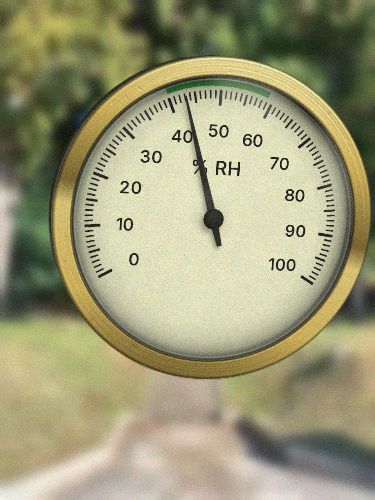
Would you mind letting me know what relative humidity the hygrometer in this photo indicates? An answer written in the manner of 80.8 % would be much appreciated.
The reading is 43 %
